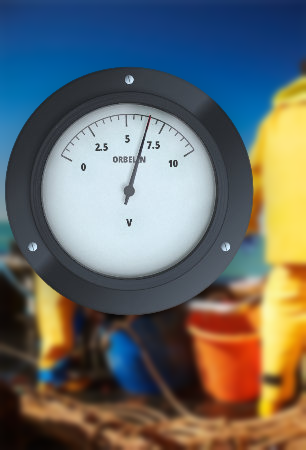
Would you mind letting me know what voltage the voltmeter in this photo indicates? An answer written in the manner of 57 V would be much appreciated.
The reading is 6.5 V
